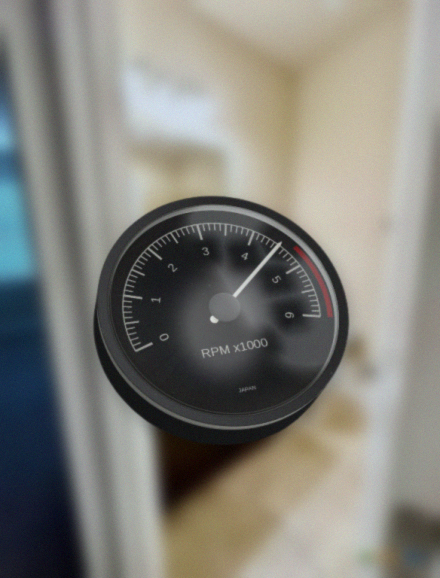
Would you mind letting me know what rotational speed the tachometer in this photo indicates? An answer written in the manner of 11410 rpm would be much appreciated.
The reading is 4500 rpm
